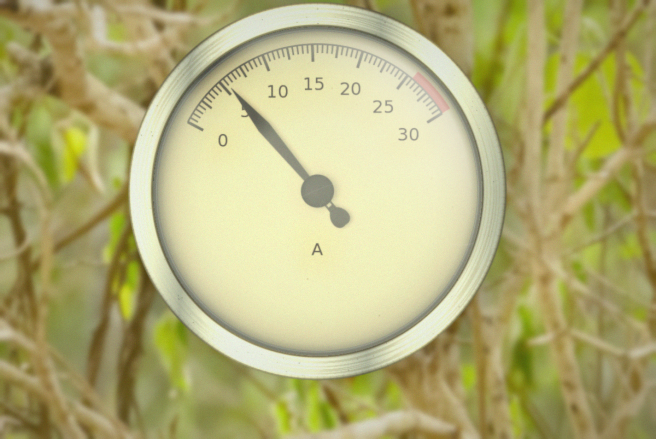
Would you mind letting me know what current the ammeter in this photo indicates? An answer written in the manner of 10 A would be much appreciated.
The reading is 5.5 A
